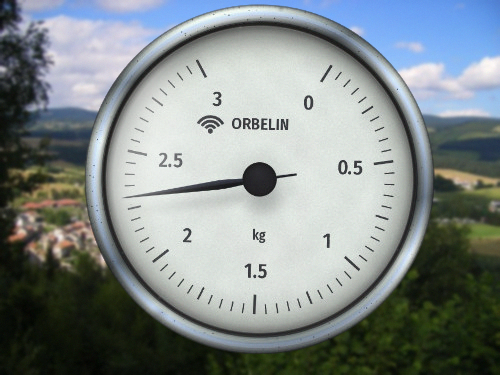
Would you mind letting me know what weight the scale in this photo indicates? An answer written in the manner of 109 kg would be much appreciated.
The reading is 2.3 kg
